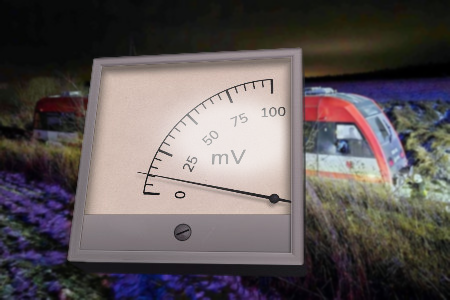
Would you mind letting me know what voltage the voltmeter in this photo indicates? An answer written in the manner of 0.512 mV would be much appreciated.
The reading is 10 mV
